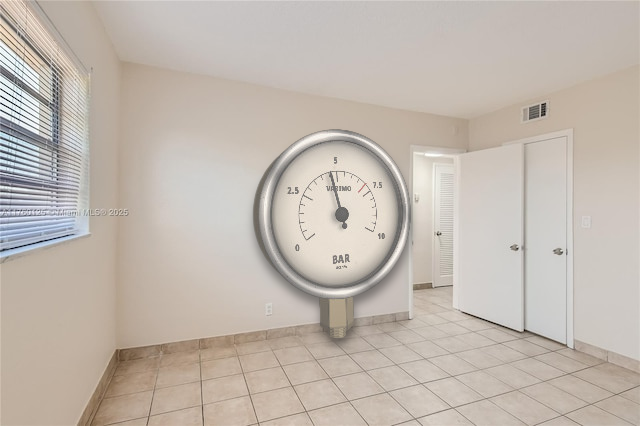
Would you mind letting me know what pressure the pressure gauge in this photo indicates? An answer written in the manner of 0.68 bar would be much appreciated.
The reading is 4.5 bar
